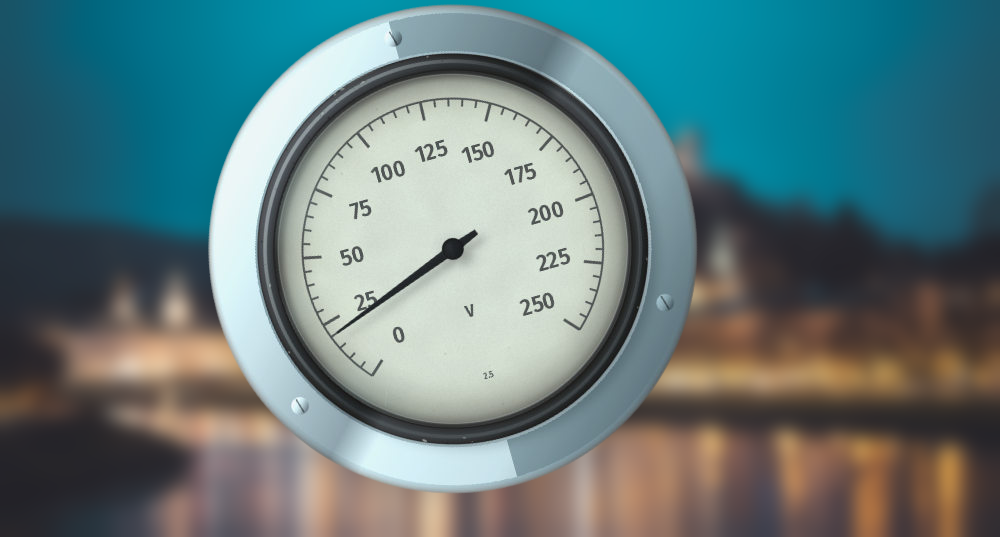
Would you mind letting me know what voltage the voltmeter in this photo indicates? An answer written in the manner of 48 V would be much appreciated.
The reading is 20 V
